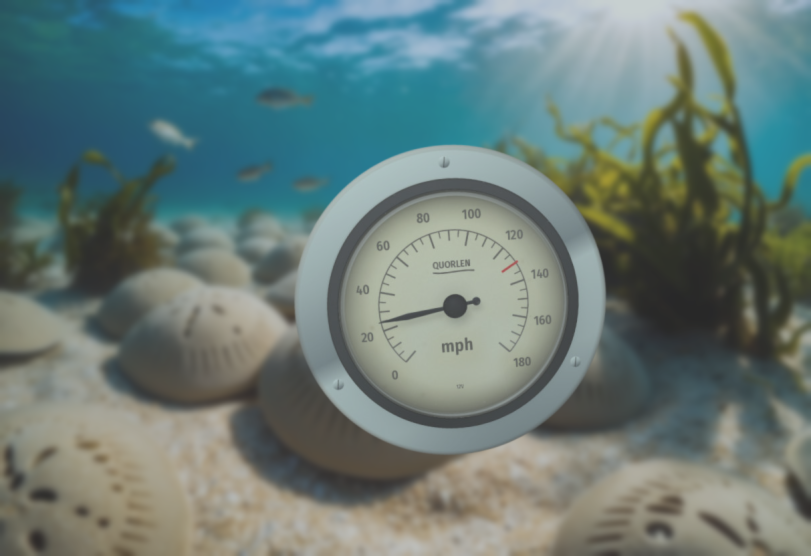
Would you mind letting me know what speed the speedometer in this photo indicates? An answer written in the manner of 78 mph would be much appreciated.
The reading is 25 mph
